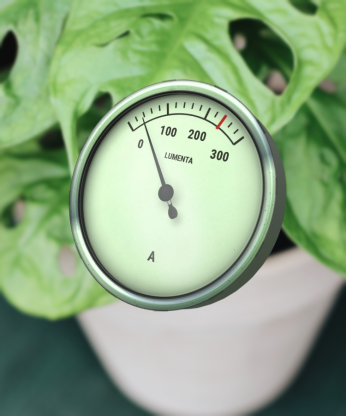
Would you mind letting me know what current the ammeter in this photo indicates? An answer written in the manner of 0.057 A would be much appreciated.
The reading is 40 A
